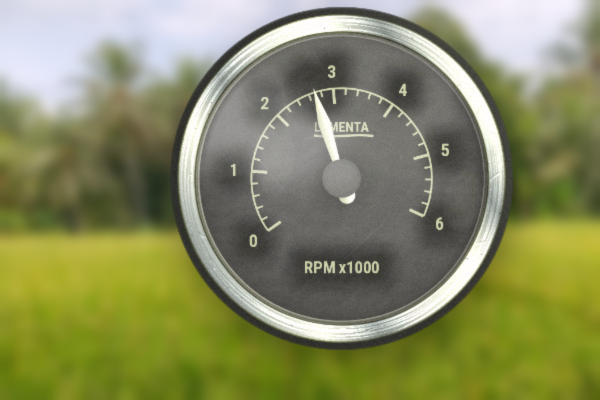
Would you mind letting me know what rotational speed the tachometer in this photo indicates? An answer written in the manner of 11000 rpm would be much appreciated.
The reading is 2700 rpm
